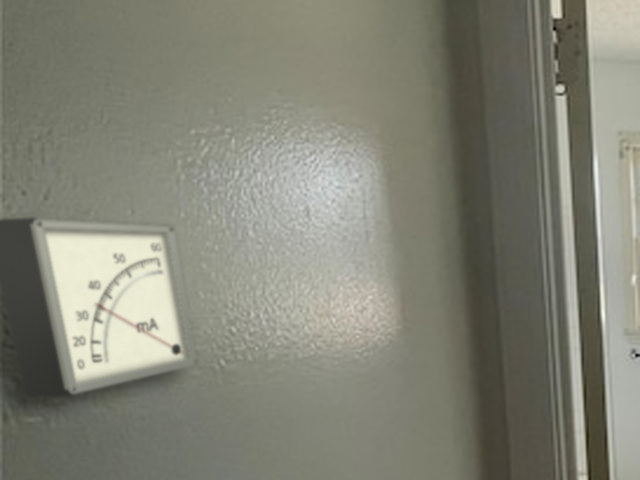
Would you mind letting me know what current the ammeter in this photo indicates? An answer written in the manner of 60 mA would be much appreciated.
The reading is 35 mA
